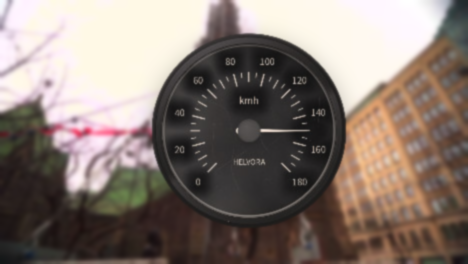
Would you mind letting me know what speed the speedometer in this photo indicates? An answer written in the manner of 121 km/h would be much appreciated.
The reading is 150 km/h
